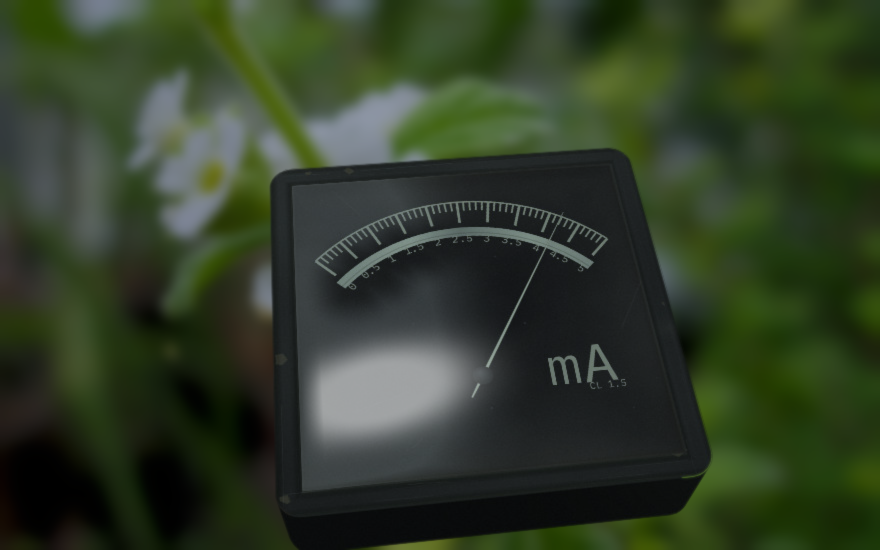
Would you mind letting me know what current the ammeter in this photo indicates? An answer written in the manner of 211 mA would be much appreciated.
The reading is 4.2 mA
